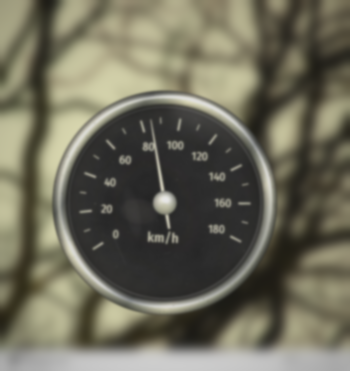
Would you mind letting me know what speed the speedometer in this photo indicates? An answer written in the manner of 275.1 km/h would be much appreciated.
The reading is 85 km/h
